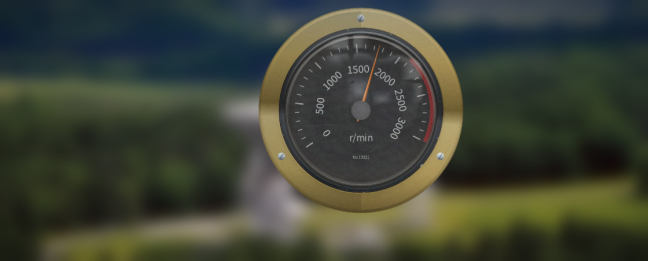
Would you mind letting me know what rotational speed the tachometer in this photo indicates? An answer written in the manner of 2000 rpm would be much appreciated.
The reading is 1750 rpm
